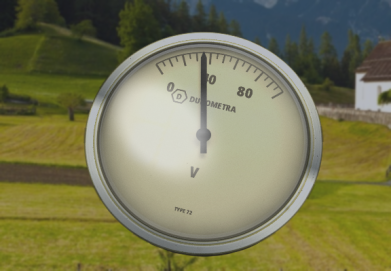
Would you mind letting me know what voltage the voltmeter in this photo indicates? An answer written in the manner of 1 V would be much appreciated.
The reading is 35 V
